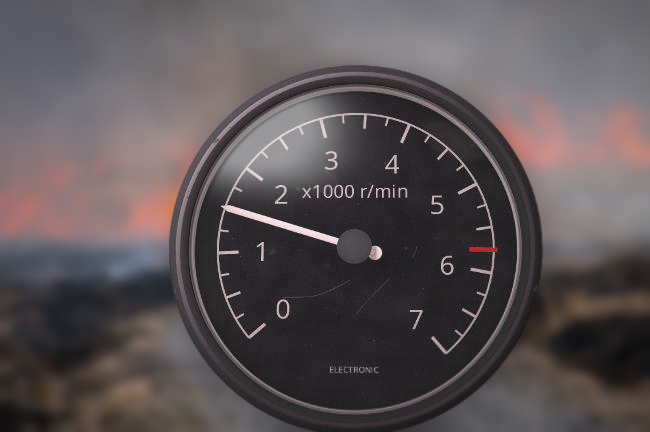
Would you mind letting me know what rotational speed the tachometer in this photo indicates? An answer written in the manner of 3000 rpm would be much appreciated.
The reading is 1500 rpm
